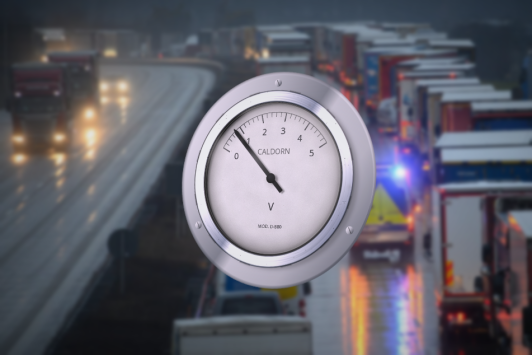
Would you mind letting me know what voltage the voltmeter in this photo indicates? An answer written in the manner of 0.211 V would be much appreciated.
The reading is 0.8 V
